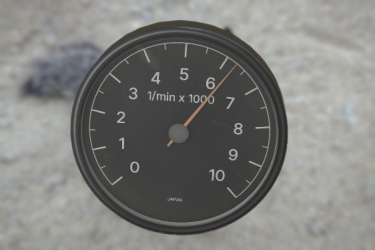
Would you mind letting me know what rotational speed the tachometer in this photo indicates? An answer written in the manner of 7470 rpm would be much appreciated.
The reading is 6250 rpm
